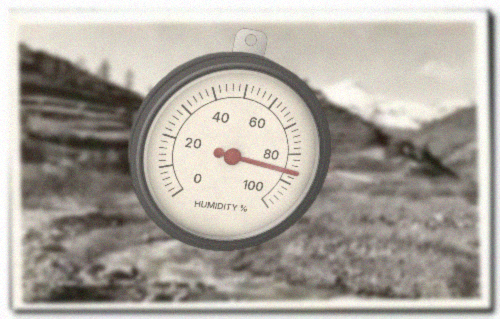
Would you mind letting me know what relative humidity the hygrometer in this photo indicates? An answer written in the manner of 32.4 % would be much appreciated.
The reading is 86 %
